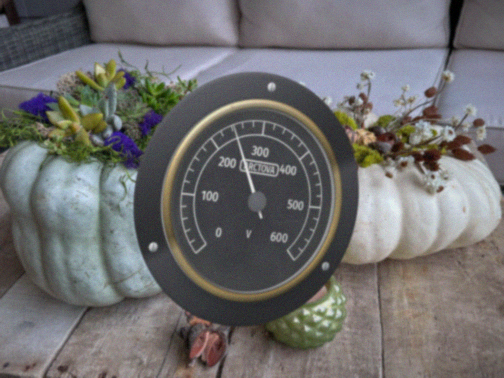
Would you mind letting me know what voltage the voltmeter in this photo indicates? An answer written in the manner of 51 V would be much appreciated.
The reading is 240 V
